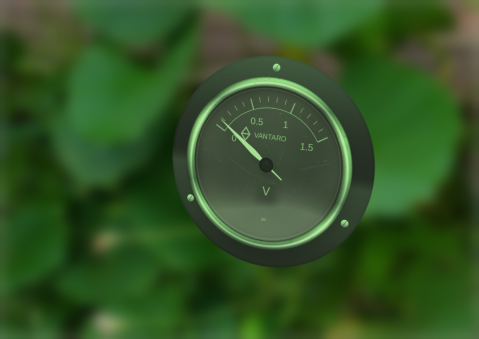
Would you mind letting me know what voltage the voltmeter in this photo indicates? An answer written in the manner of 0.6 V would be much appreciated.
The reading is 0.1 V
